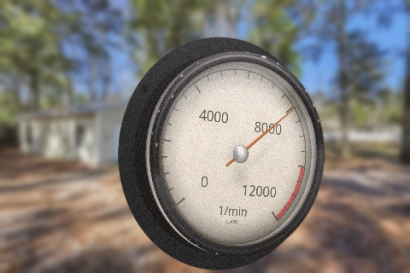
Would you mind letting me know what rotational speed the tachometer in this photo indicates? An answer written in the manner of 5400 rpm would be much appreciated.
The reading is 8000 rpm
